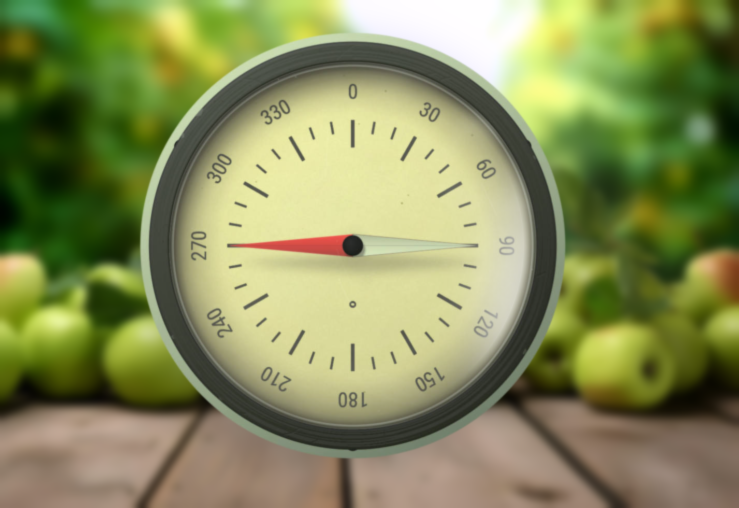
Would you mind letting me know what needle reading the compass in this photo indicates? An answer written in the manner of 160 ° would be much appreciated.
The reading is 270 °
